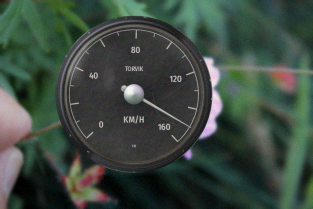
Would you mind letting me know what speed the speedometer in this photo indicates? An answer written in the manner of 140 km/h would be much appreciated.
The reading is 150 km/h
